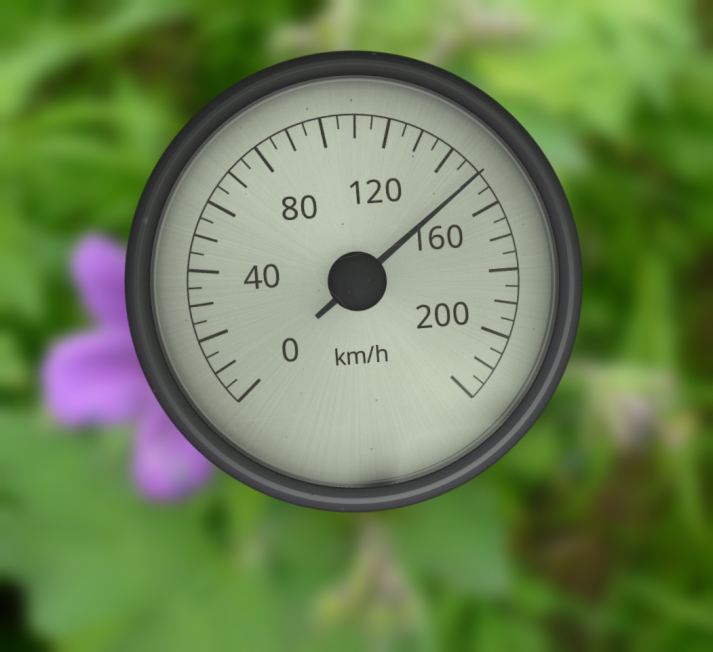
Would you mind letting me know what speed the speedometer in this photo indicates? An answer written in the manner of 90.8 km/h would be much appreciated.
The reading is 150 km/h
